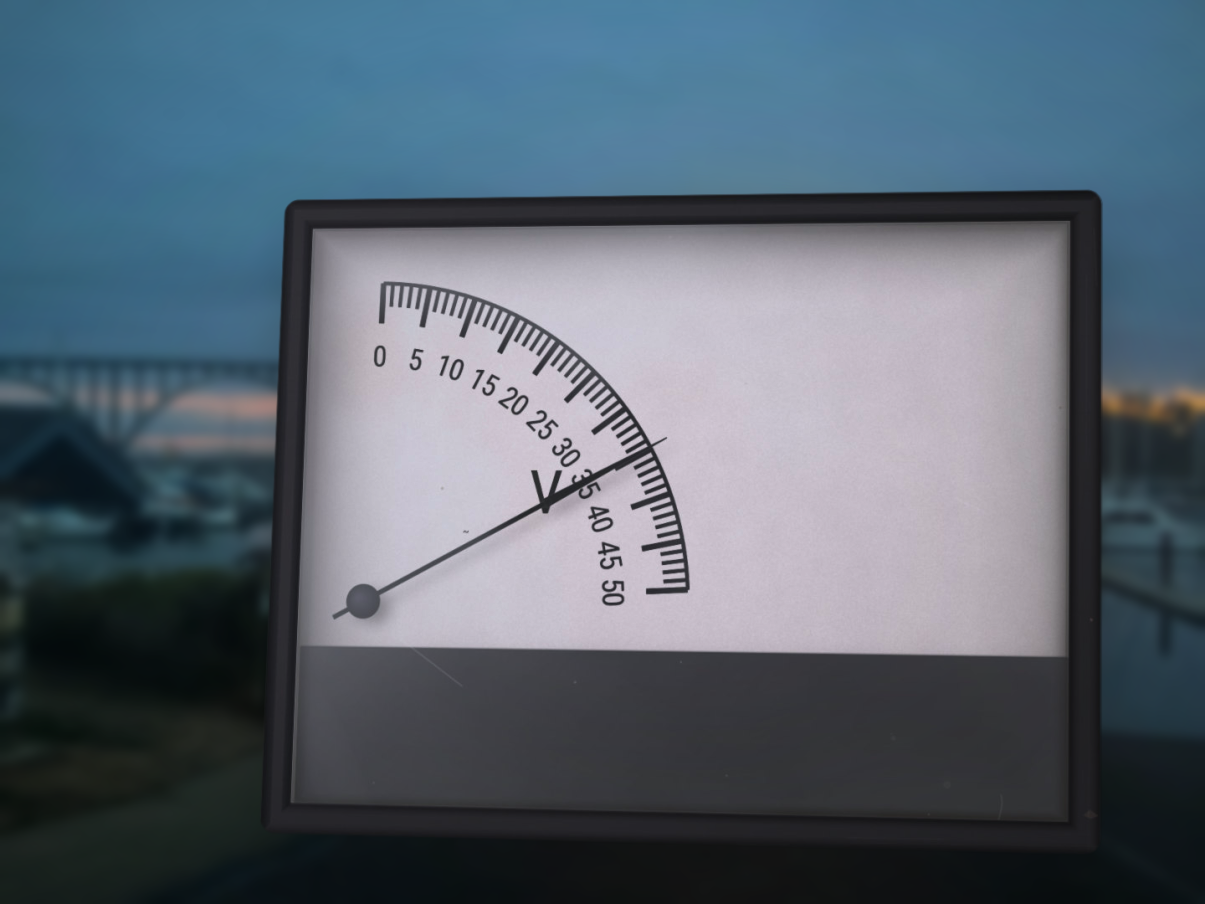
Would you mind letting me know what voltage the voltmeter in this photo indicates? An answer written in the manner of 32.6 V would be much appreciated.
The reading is 35 V
